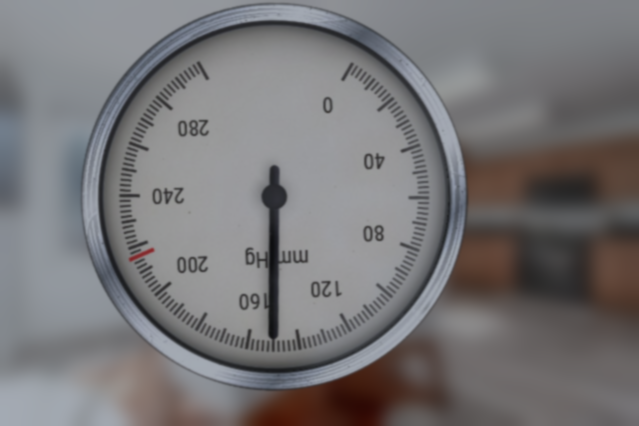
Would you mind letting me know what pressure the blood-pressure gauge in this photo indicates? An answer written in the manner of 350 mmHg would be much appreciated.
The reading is 150 mmHg
